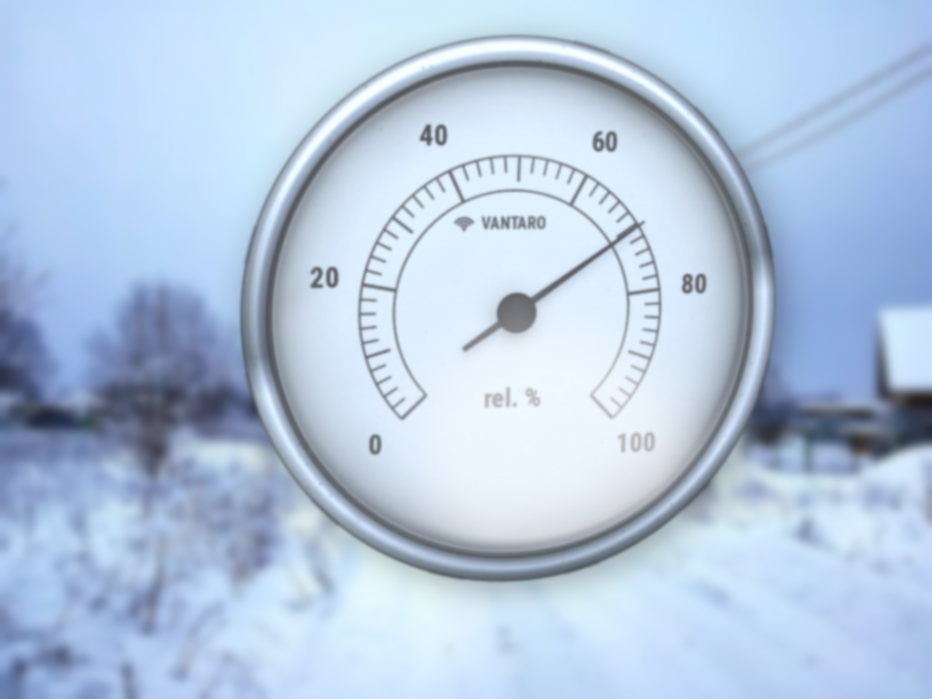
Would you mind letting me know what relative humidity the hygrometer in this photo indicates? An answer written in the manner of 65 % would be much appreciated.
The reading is 70 %
